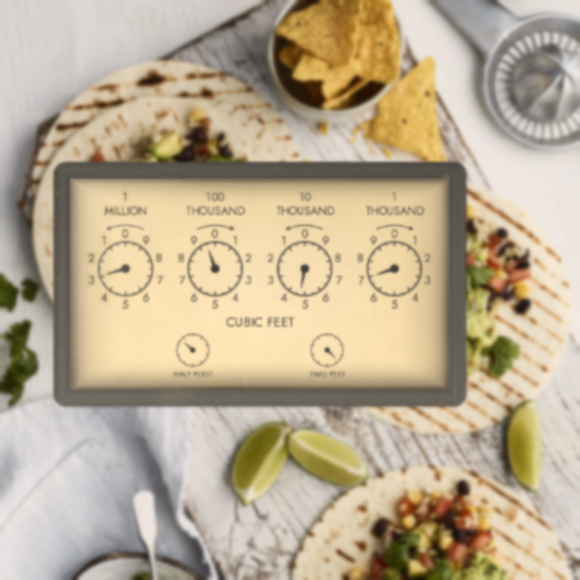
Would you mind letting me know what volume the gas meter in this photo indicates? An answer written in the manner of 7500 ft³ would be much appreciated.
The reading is 294700 ft³
